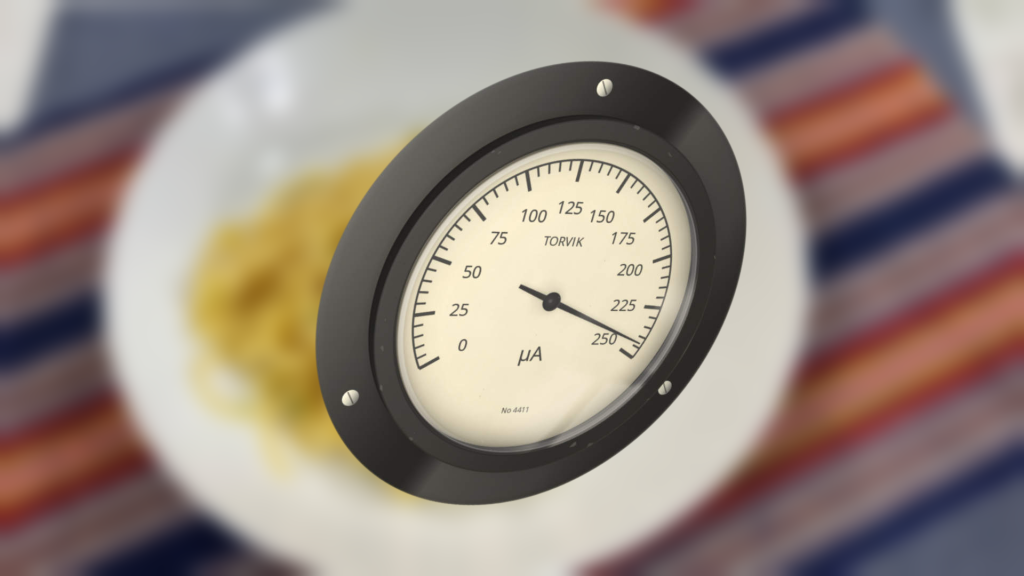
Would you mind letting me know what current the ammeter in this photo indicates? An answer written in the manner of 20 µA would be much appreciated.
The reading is 242.5 µA
